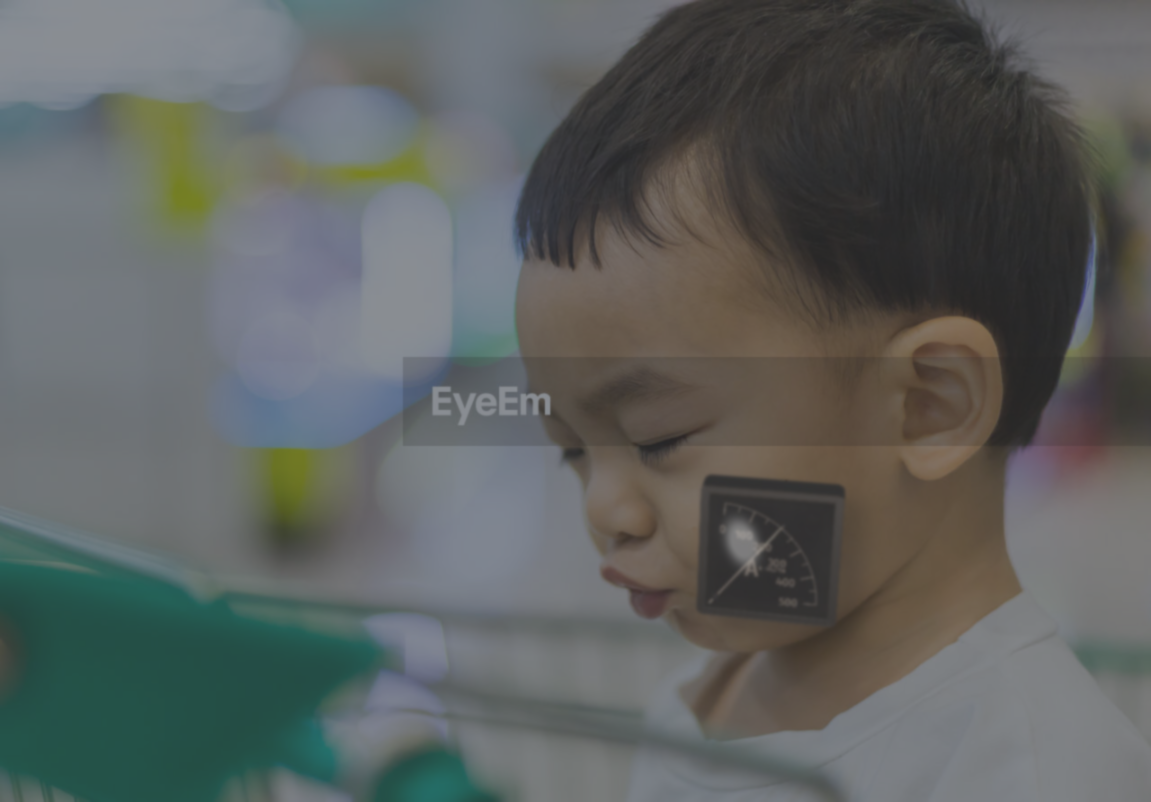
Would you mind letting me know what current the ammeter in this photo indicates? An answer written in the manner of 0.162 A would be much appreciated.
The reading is 200 A
